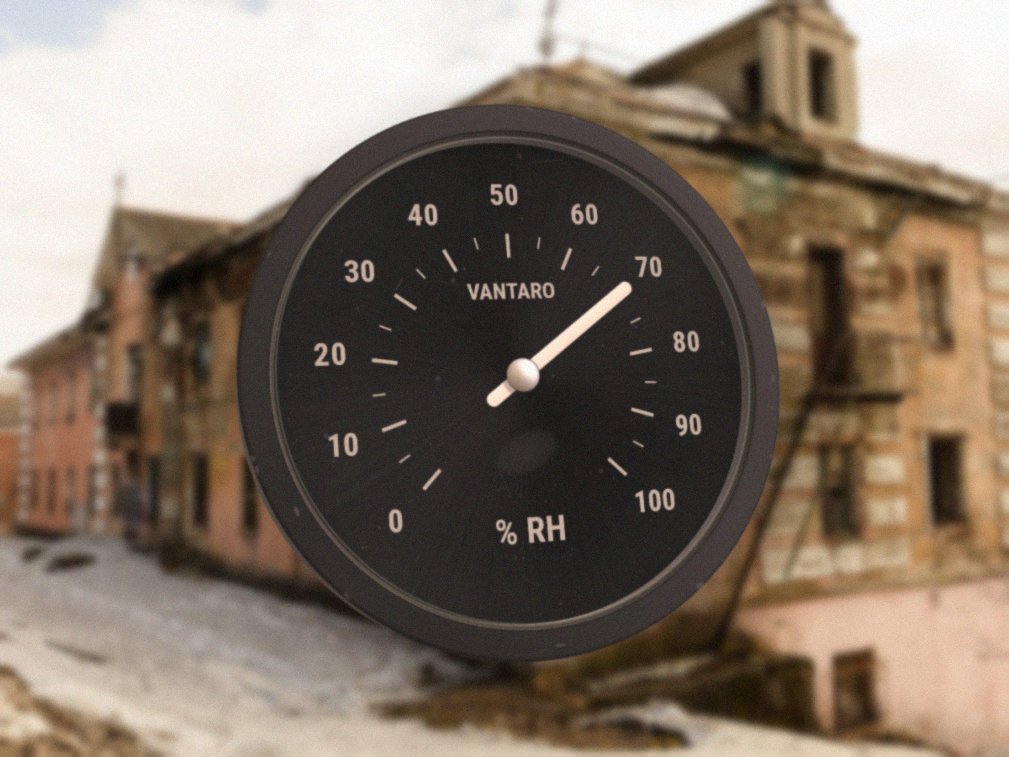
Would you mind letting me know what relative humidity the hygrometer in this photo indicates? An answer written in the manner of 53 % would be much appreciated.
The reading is 70 %
